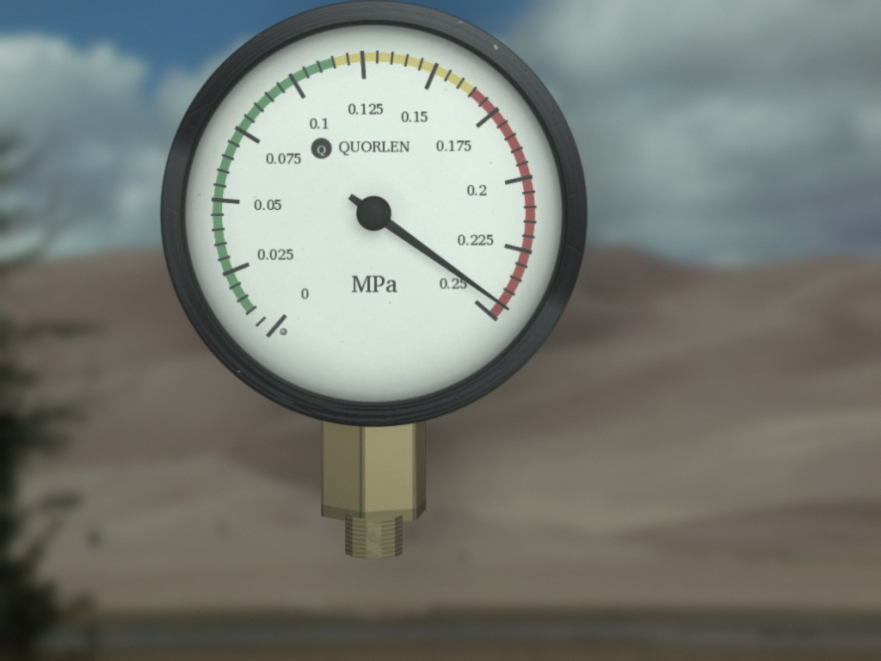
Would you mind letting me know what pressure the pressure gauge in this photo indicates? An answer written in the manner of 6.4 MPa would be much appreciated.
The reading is 0.245 MPa
